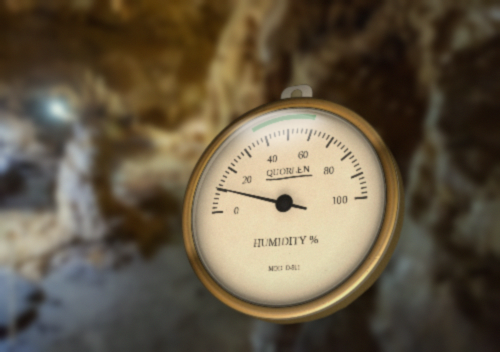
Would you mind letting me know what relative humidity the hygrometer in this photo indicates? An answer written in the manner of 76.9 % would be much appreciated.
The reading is 10 %
